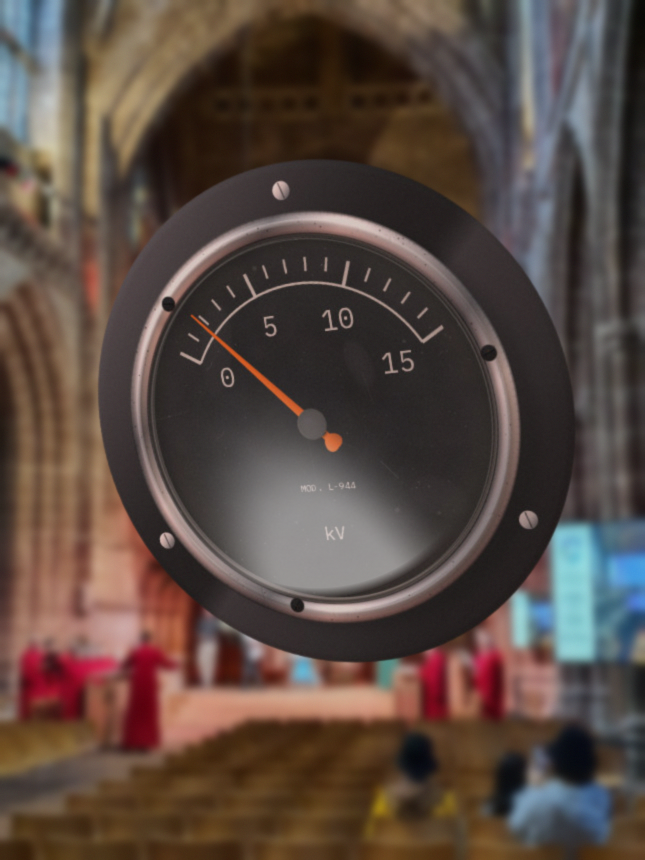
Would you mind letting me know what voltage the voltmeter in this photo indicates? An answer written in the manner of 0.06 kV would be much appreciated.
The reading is 2 kV
